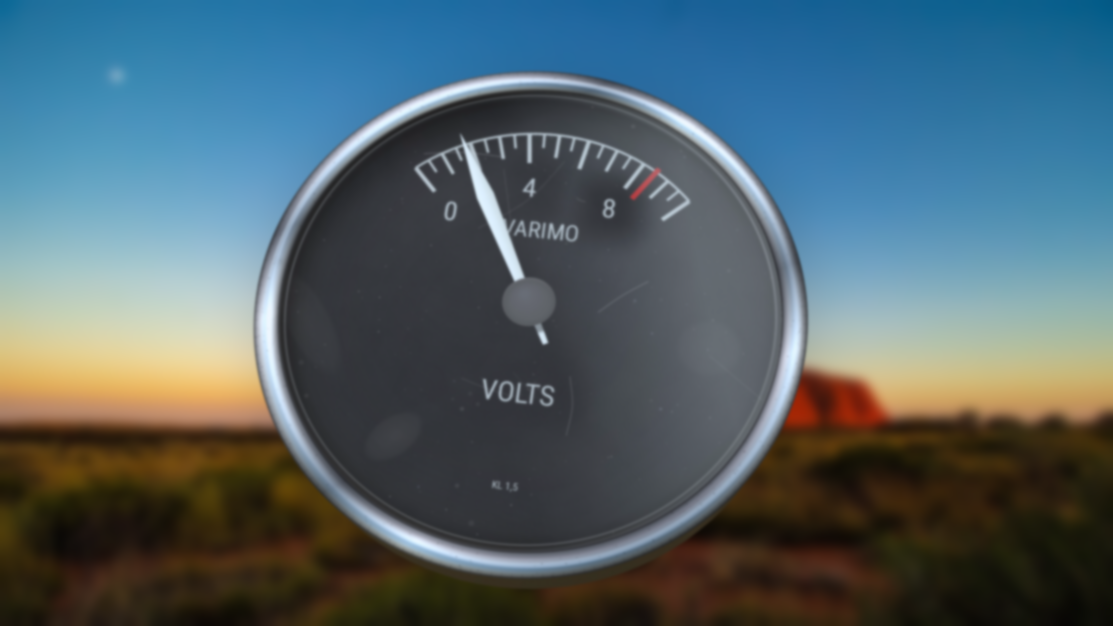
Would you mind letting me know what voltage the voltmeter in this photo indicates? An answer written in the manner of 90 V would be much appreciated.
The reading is 1.75 V
